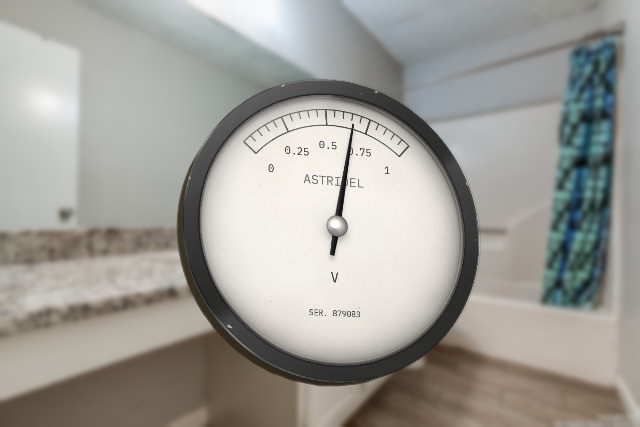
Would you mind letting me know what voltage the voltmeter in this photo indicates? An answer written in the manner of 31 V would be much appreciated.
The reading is 0.65 V
